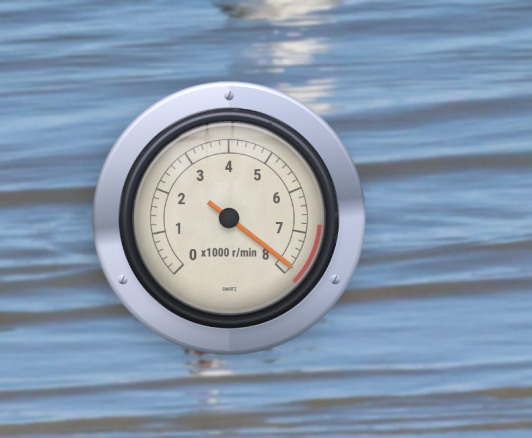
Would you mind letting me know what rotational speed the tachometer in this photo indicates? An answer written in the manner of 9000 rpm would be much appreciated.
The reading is 7800 rpm
